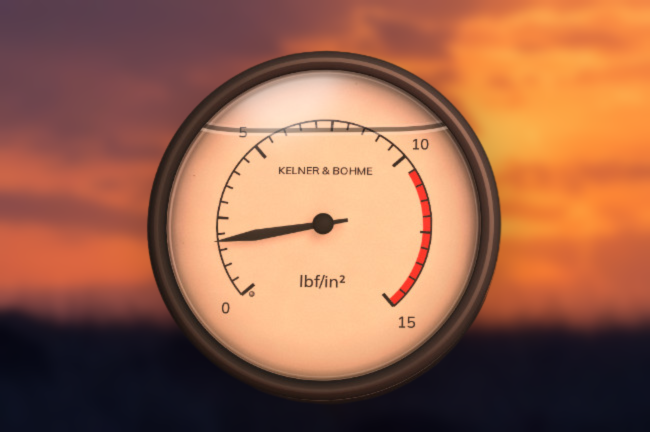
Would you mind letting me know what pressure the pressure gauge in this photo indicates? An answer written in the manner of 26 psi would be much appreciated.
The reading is 1.75 psi
